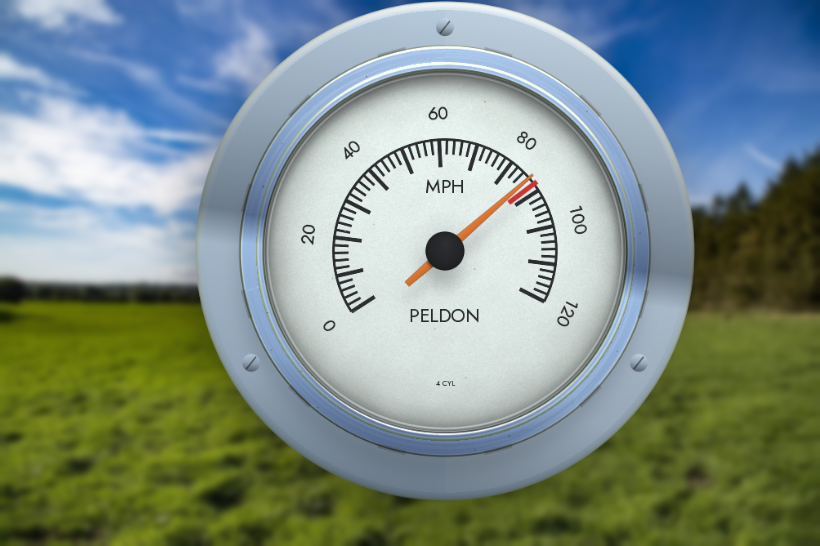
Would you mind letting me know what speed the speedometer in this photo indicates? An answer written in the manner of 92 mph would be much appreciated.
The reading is 86 mph
